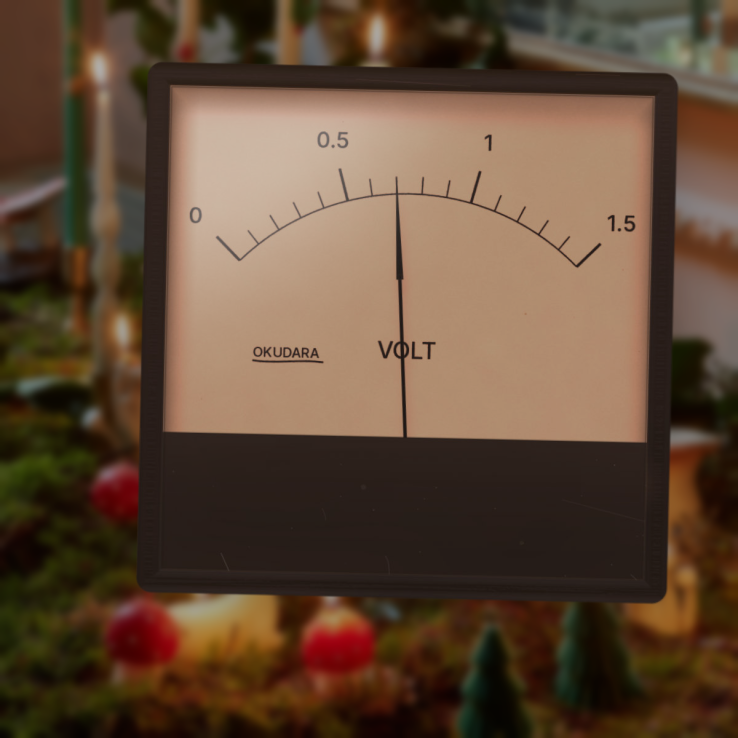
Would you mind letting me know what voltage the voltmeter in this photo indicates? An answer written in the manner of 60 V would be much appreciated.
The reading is 0.7 V
